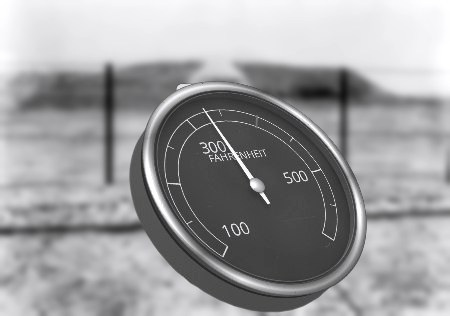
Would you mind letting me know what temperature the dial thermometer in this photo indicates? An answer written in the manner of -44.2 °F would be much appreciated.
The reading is 325 °F
